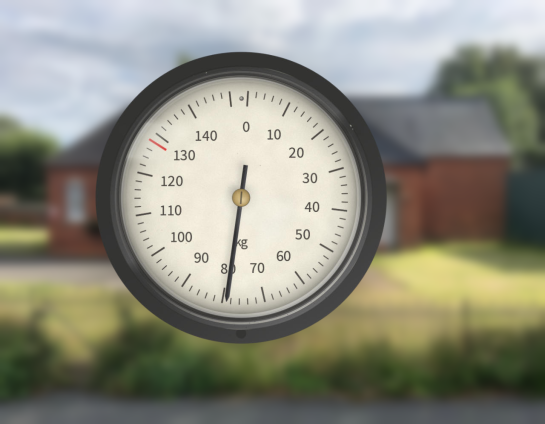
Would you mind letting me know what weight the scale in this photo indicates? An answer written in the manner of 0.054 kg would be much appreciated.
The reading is 79 kg
